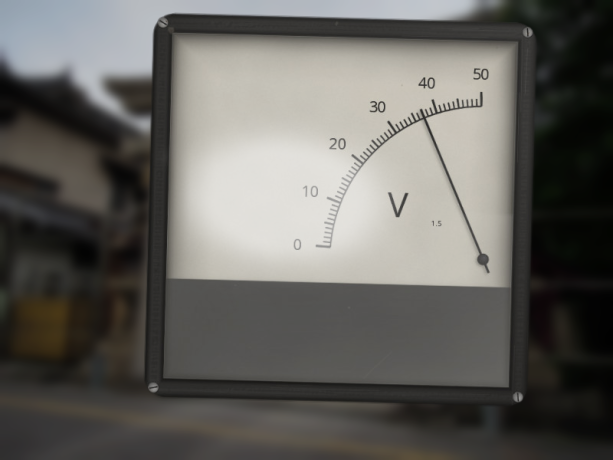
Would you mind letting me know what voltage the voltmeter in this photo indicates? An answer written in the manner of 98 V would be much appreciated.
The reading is 37 V
